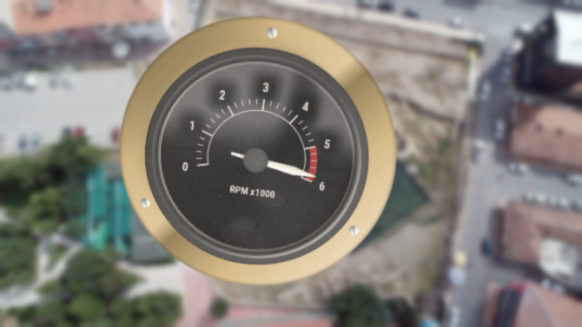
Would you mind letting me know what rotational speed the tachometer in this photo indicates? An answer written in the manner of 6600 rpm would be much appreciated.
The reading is 5800 rpm
